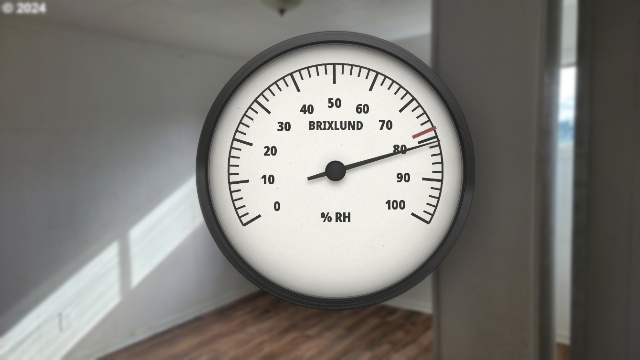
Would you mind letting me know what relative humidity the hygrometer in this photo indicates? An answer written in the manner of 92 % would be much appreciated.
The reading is 81 %
